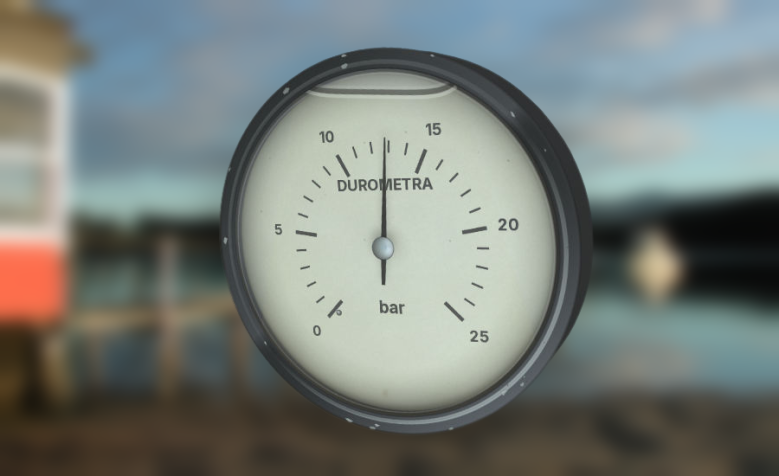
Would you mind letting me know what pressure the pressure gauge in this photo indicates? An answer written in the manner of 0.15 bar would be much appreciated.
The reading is 13 bar
